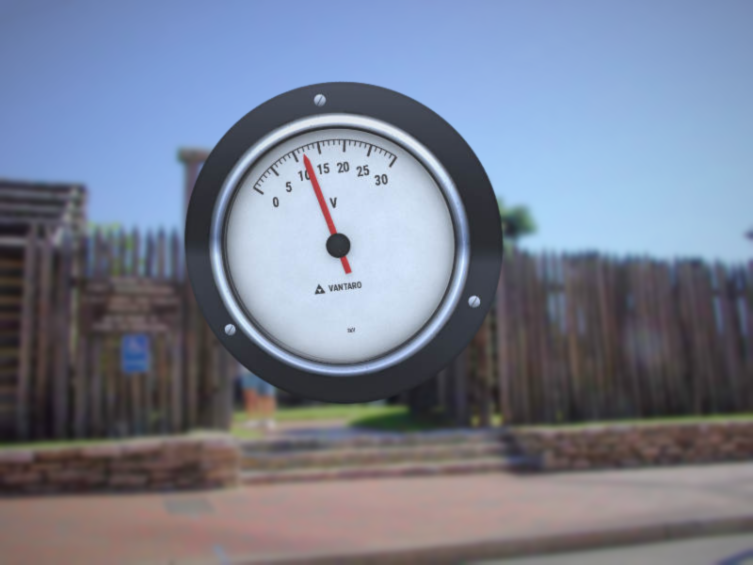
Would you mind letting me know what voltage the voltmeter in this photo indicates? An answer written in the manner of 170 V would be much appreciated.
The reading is 12 V
